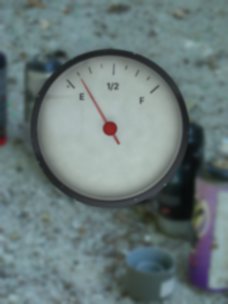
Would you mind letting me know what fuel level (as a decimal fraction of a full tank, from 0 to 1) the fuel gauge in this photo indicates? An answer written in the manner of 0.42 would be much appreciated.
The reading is 0.125
